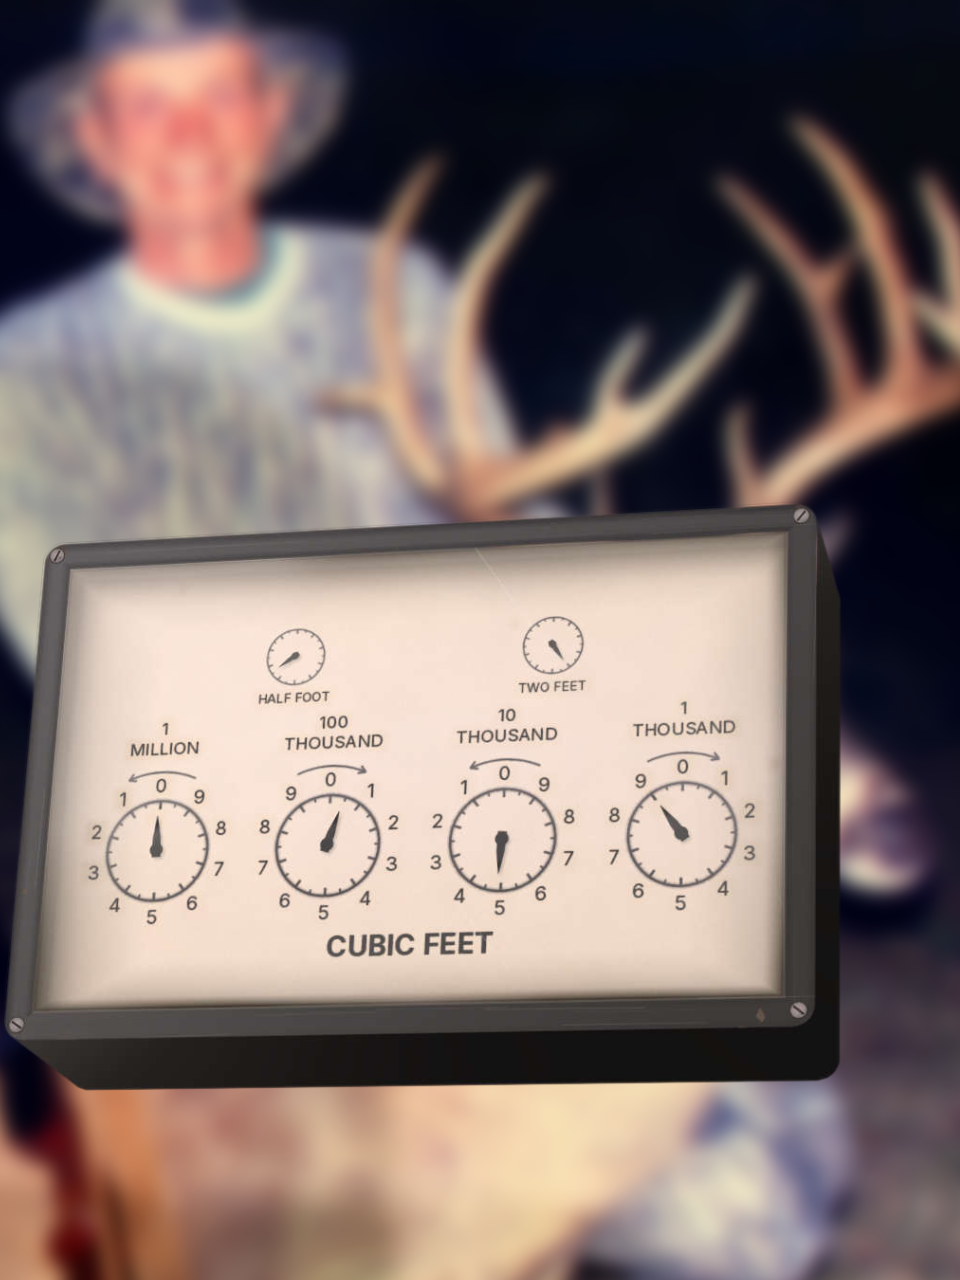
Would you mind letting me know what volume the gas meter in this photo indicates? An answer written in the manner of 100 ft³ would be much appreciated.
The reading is 4900 ft³
